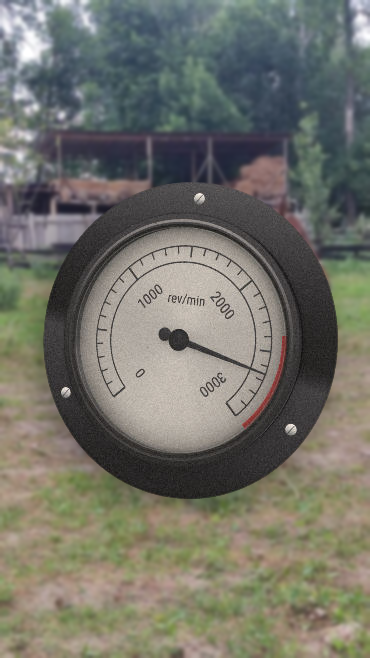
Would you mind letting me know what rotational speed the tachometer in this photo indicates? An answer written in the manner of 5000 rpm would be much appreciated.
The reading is 2650 rpm
